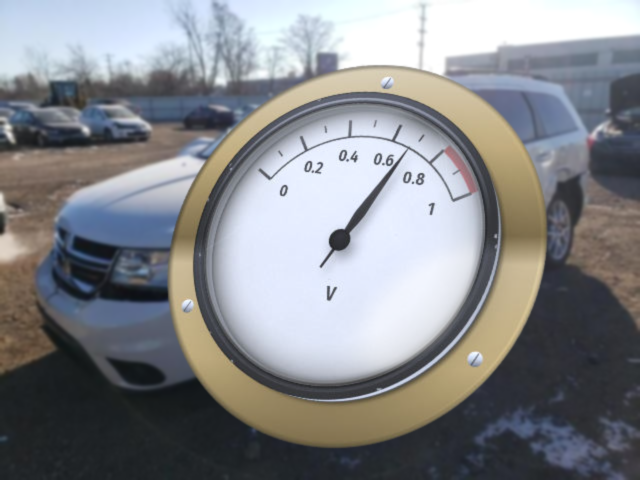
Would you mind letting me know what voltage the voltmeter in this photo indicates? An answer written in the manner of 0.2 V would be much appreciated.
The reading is 0.7 V
